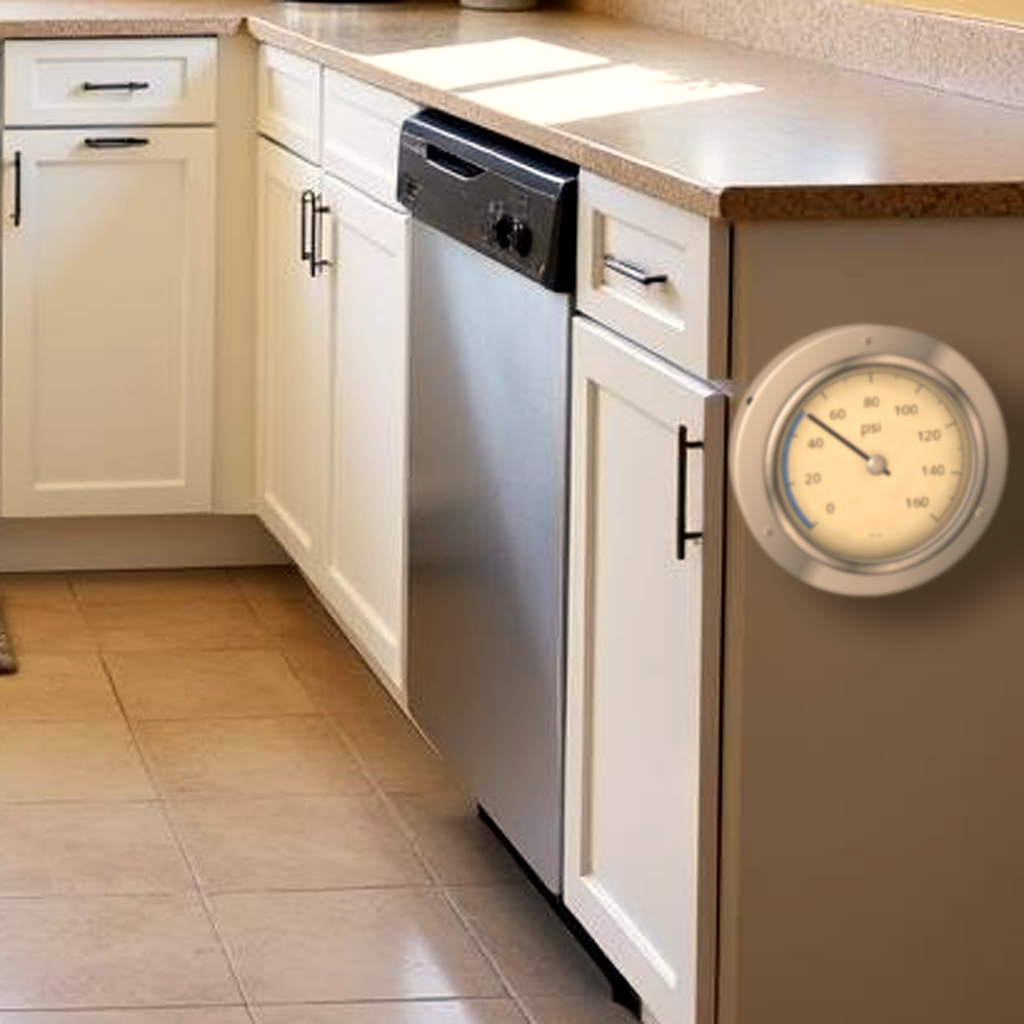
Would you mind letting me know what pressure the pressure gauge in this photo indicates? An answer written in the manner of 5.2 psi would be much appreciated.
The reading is 50 psi
